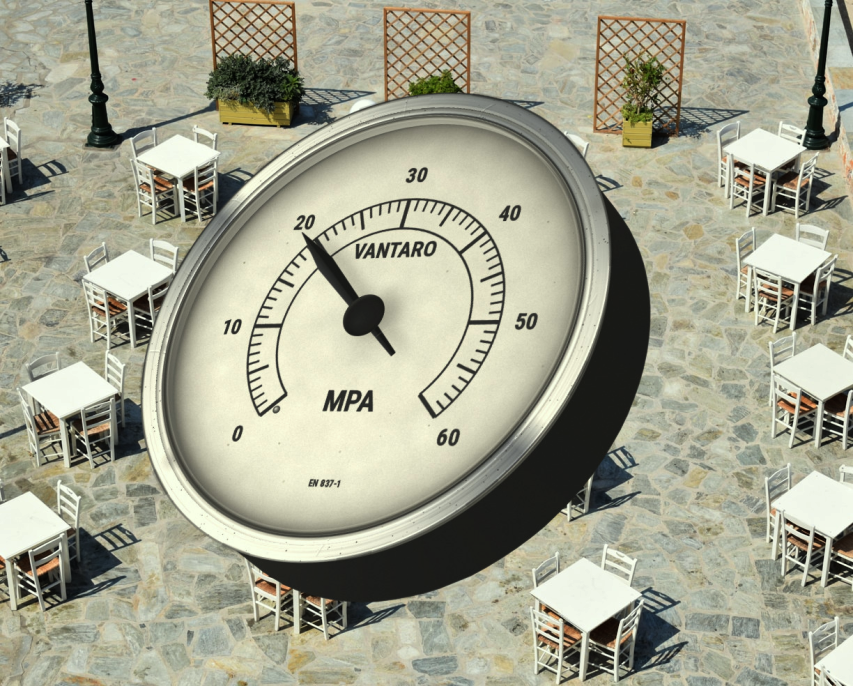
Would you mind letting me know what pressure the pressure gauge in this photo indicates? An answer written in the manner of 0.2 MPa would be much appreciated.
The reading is 19.5 MPa
